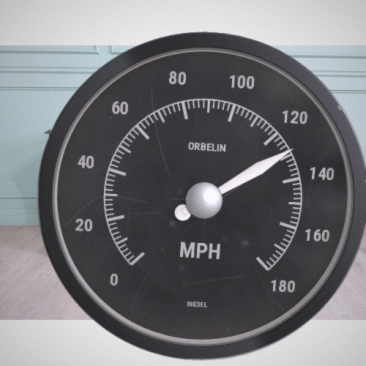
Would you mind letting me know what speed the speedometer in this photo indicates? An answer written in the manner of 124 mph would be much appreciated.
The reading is 128 mph
